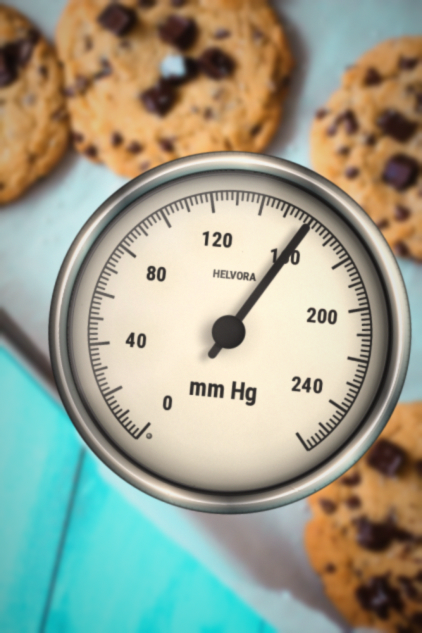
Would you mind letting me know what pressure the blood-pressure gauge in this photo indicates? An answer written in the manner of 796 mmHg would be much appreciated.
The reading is 160 mmHg
